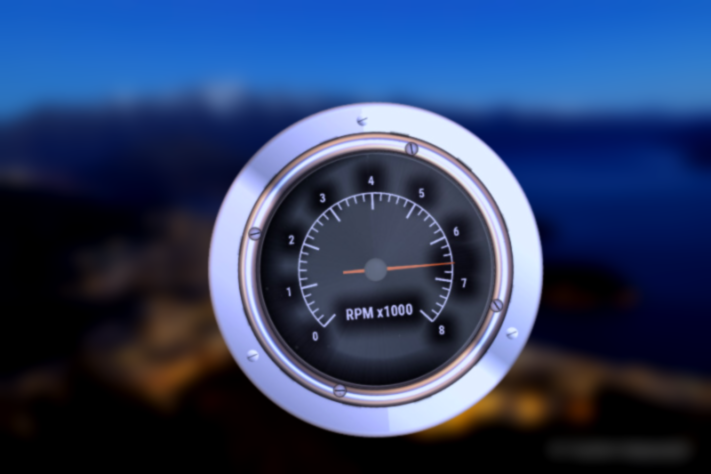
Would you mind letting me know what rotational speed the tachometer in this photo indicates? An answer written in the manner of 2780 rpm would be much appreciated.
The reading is 6600 rpm
